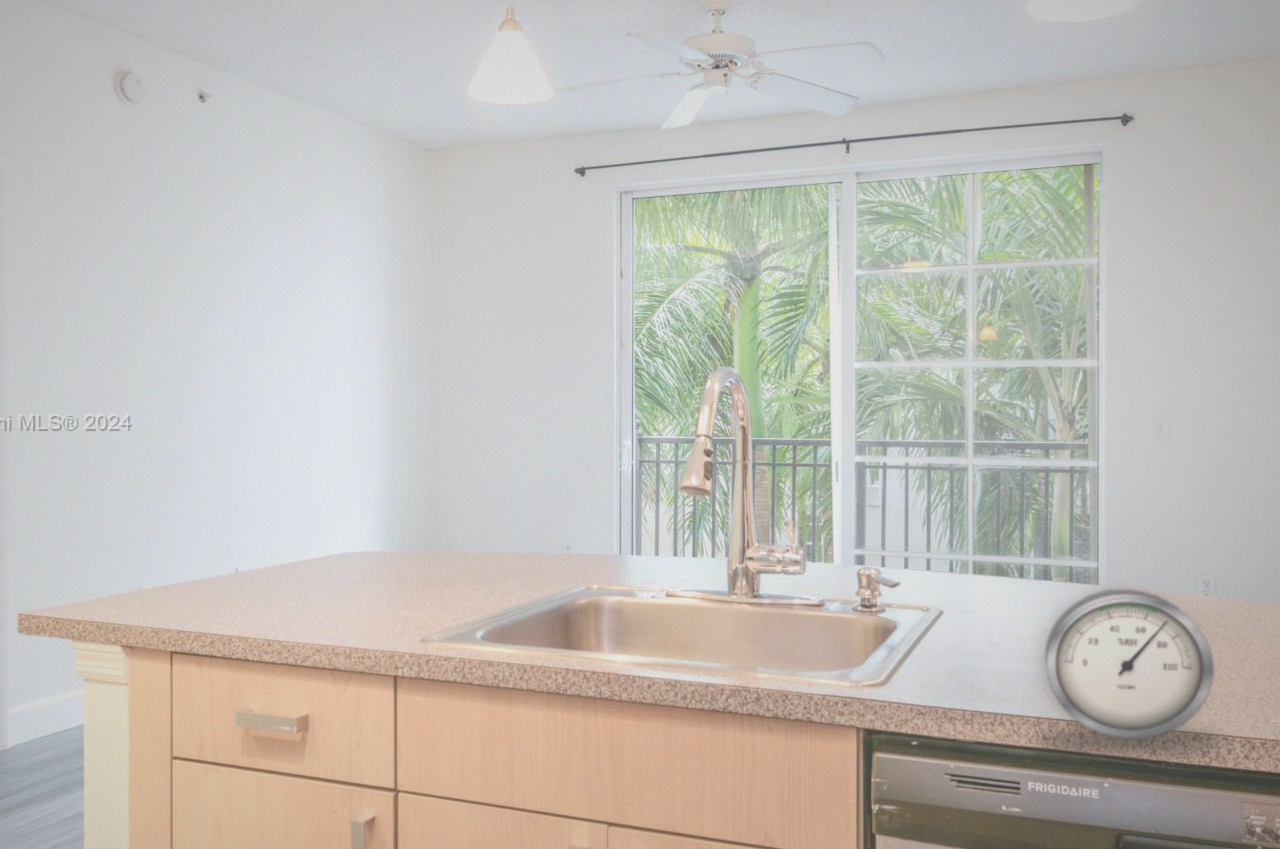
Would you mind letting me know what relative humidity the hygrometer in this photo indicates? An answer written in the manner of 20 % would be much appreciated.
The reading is 70 %
